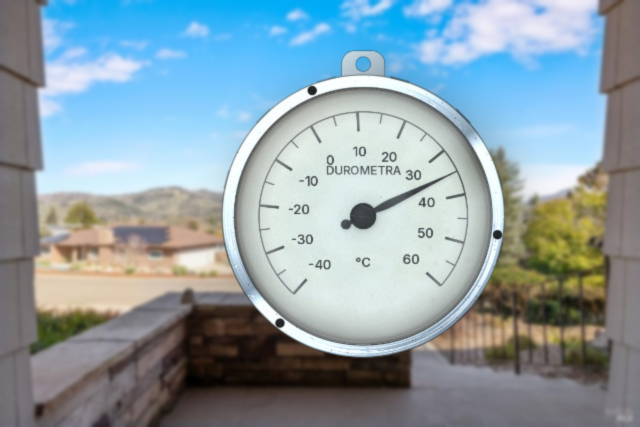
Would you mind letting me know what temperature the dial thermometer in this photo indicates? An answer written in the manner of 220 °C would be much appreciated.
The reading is 35 °C
